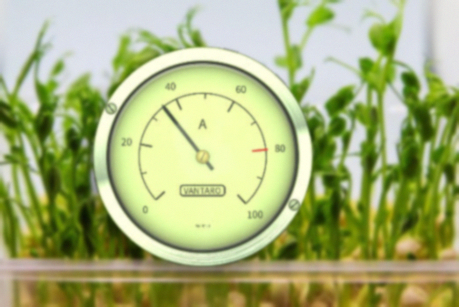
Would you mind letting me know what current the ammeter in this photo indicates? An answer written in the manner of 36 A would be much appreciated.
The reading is 35 A
